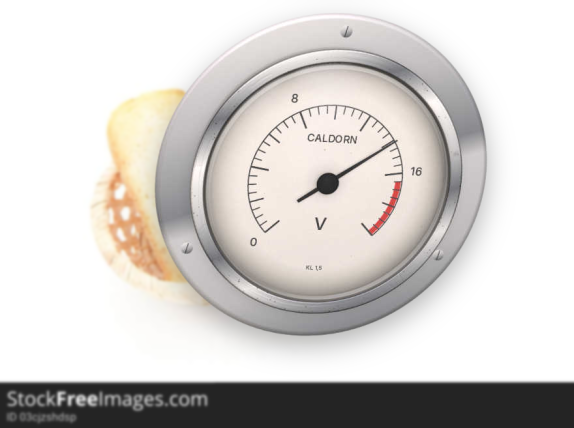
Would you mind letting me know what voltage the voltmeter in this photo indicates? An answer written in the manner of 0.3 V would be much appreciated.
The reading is 14 V
